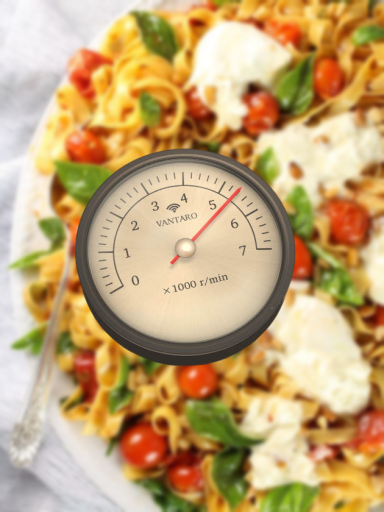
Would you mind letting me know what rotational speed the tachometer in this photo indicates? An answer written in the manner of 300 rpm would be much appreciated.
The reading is 5400 rpm
